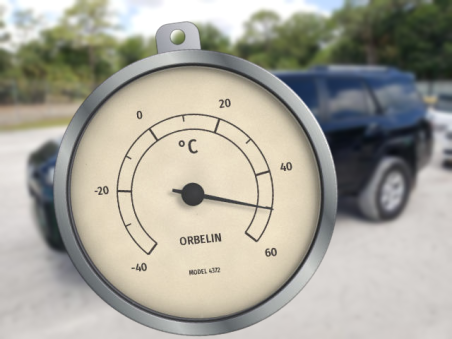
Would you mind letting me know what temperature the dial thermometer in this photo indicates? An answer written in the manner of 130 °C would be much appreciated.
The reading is 50 °C
